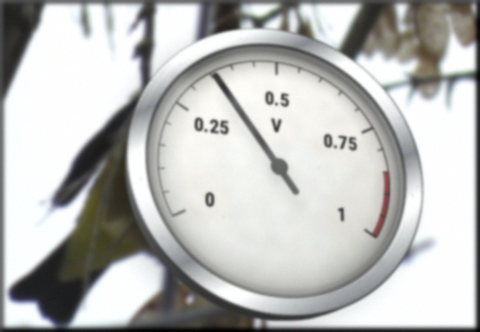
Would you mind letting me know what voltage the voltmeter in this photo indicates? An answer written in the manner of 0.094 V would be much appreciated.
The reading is 0.35 V
